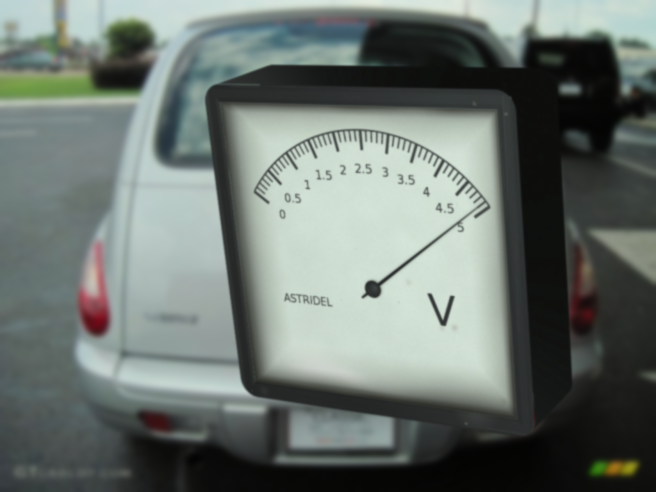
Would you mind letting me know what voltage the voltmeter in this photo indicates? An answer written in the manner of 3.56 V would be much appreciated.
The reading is 4.9 V
